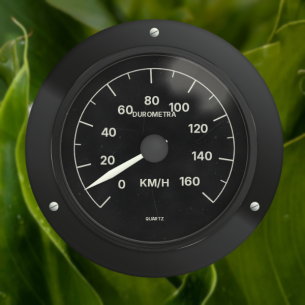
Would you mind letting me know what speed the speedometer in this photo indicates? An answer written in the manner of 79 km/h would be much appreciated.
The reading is 10 km/h
